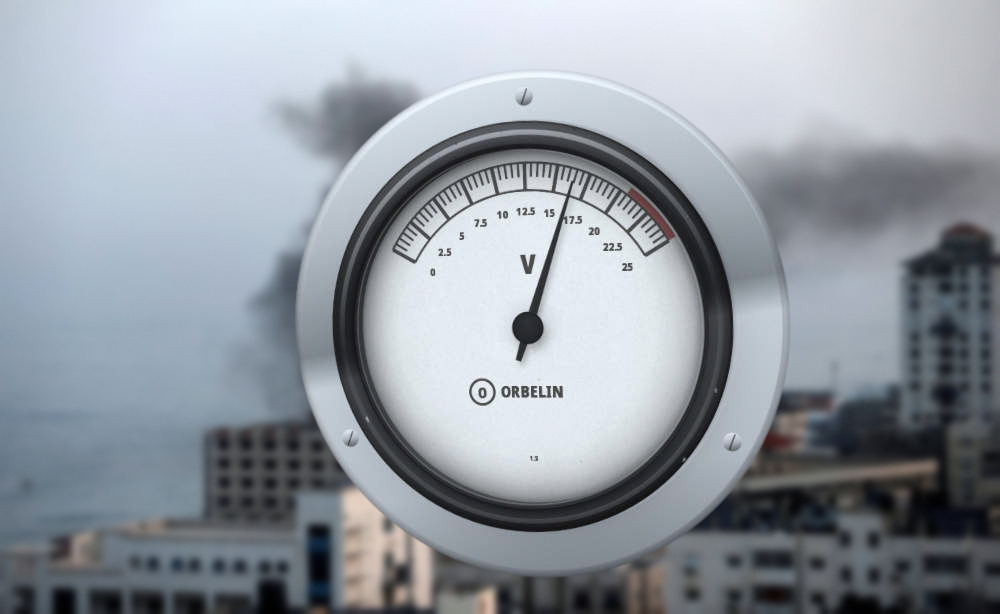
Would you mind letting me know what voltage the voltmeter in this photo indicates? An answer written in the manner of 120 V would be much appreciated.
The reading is 16.5 V
